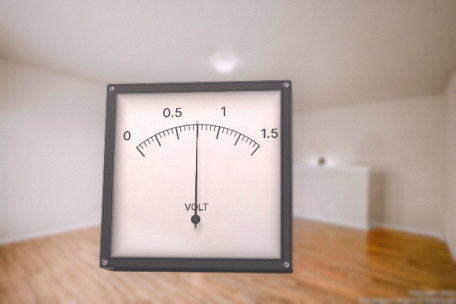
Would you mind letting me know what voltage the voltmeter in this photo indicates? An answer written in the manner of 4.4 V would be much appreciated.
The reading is 0.75 V
